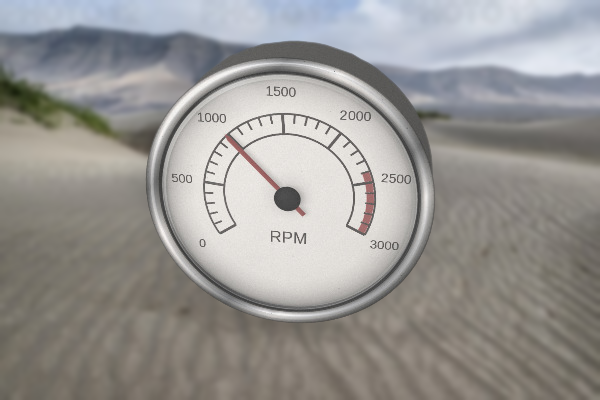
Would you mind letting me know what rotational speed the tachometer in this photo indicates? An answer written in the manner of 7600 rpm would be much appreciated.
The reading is 1000 rpm
